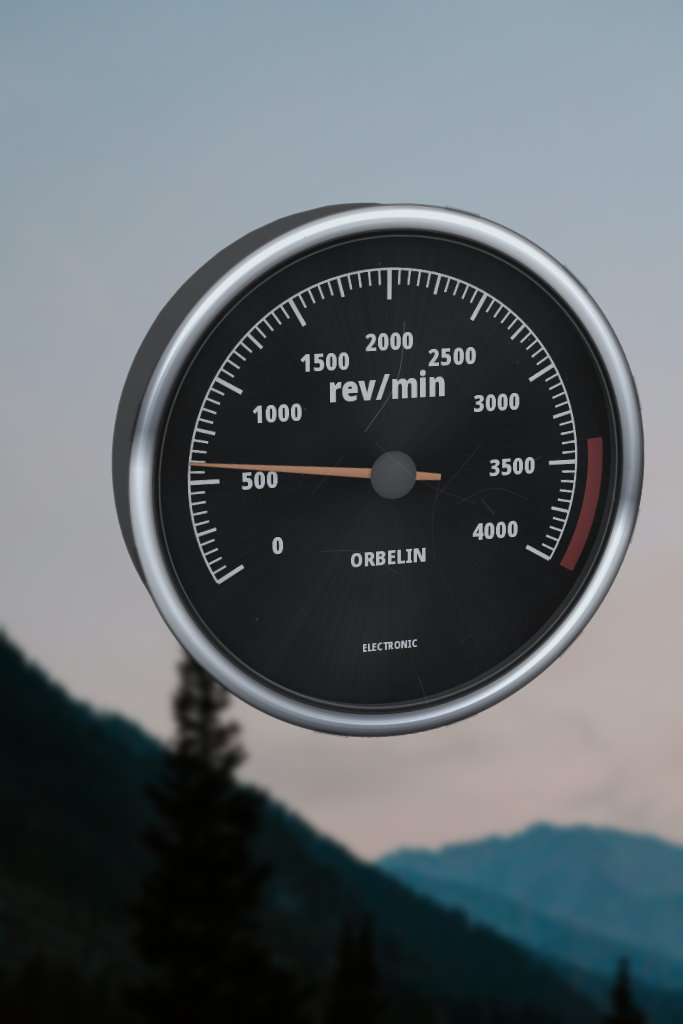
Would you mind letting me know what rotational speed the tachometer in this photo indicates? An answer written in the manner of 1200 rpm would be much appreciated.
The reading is 600 rpm
